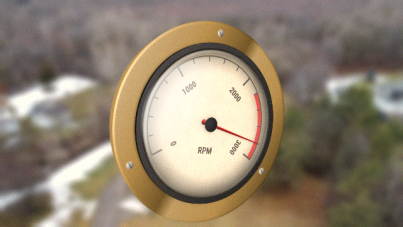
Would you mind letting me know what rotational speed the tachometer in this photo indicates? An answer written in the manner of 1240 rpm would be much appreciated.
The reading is 2800 rpm
